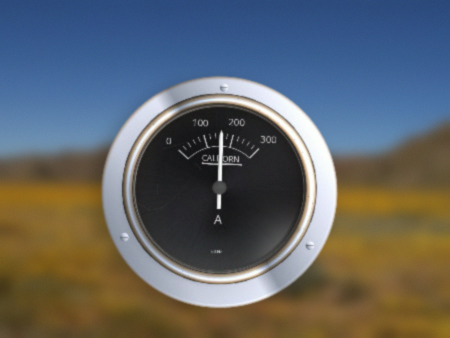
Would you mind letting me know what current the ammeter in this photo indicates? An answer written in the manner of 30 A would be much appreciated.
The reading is 160 A
